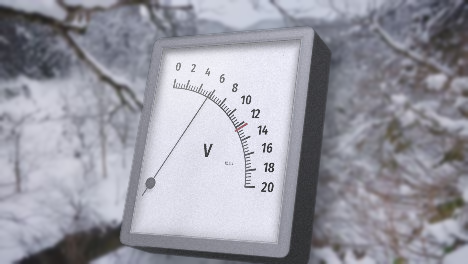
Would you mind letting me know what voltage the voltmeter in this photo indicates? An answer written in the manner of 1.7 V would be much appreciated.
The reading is 6 V
